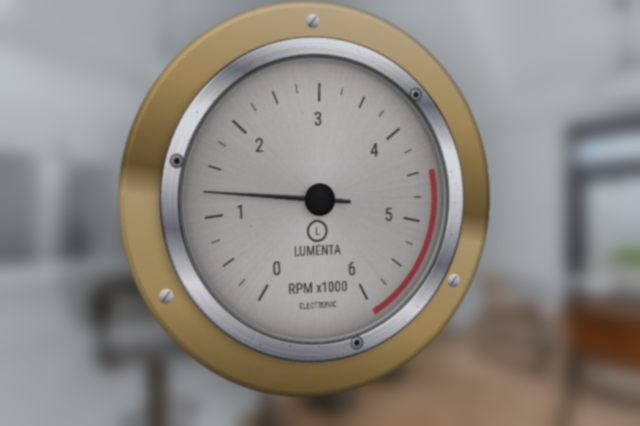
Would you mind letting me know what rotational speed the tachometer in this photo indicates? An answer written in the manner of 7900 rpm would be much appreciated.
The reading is 1250 rpm
